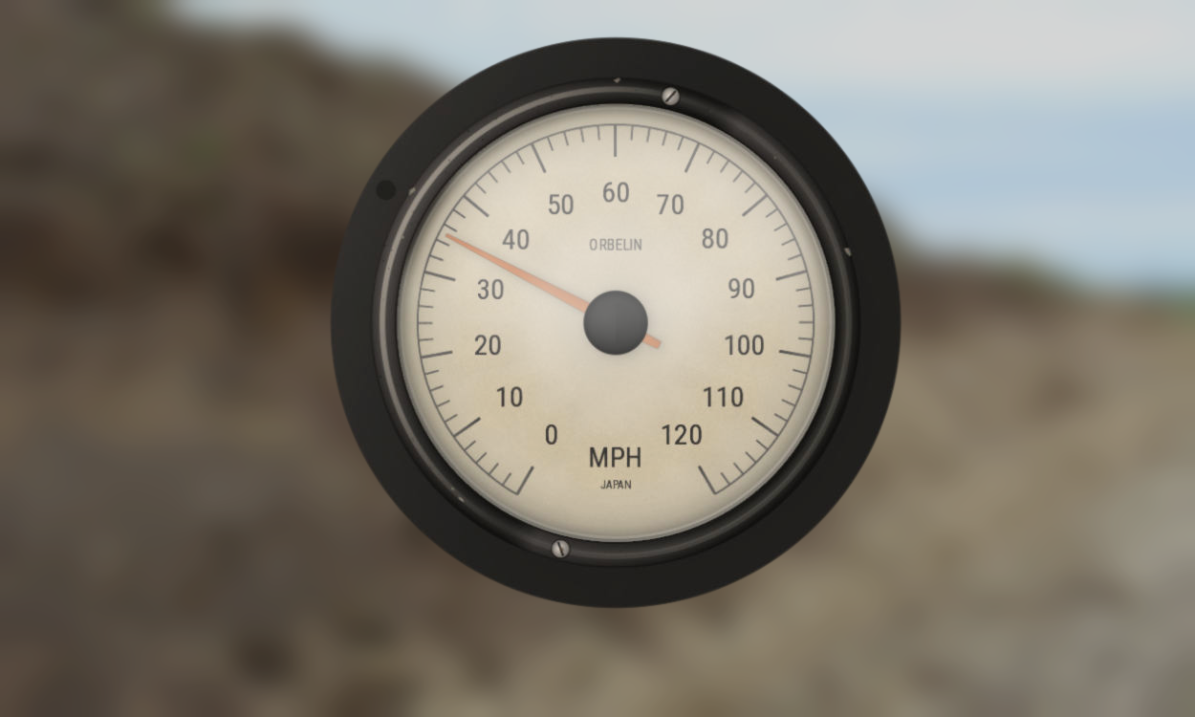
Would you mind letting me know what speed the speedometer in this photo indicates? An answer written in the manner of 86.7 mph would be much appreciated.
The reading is 35 mph
